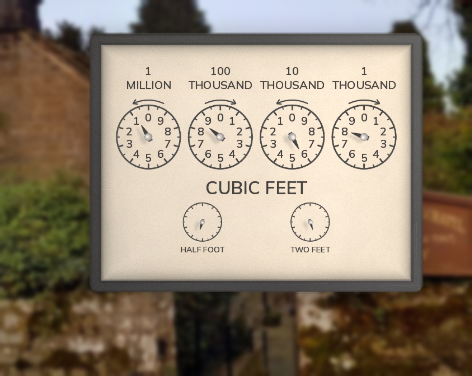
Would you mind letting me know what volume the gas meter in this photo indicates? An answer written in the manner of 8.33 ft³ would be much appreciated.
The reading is 85800 ft³
